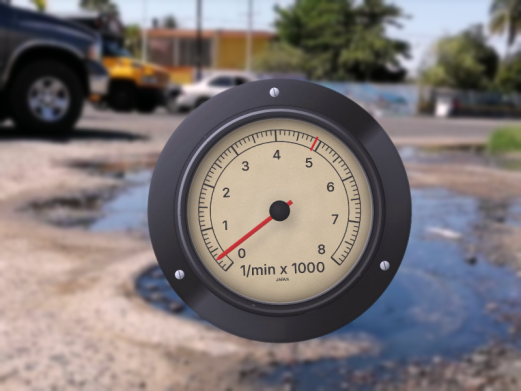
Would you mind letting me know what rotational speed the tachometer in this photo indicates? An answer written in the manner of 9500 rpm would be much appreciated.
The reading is 300 rpm
